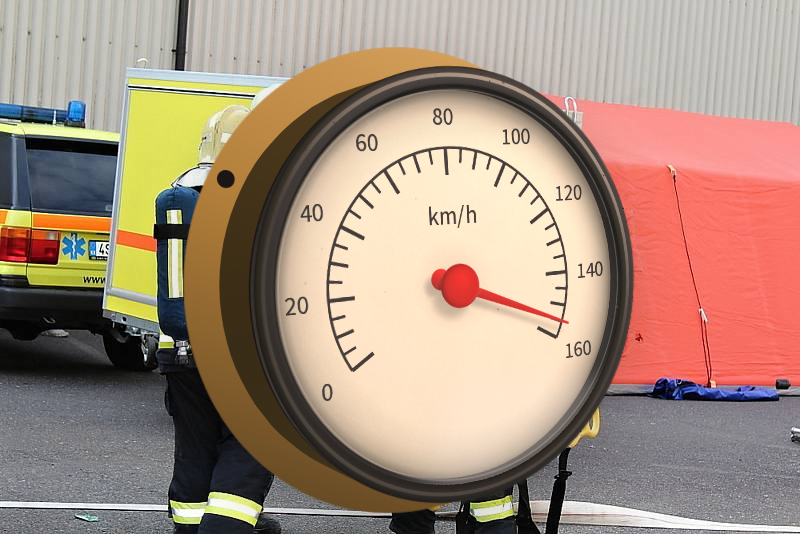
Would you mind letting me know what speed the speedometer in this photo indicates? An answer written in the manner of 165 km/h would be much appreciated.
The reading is 155 km/h
